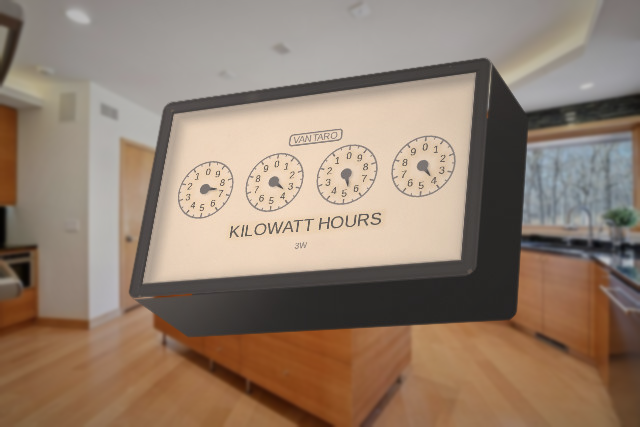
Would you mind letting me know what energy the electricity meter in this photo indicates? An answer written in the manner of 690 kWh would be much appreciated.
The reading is 7354 kWh
